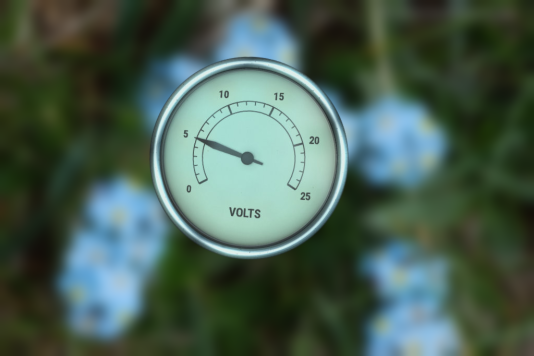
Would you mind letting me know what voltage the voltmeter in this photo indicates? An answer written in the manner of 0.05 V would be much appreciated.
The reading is 5 V
